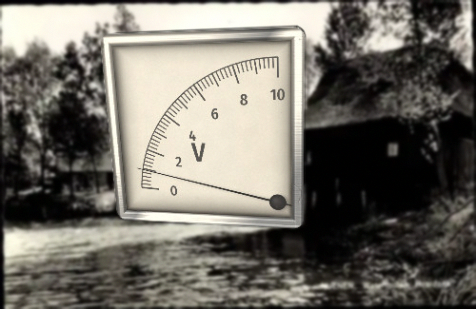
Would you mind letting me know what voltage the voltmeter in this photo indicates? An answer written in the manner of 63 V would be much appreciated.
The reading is 1 V
